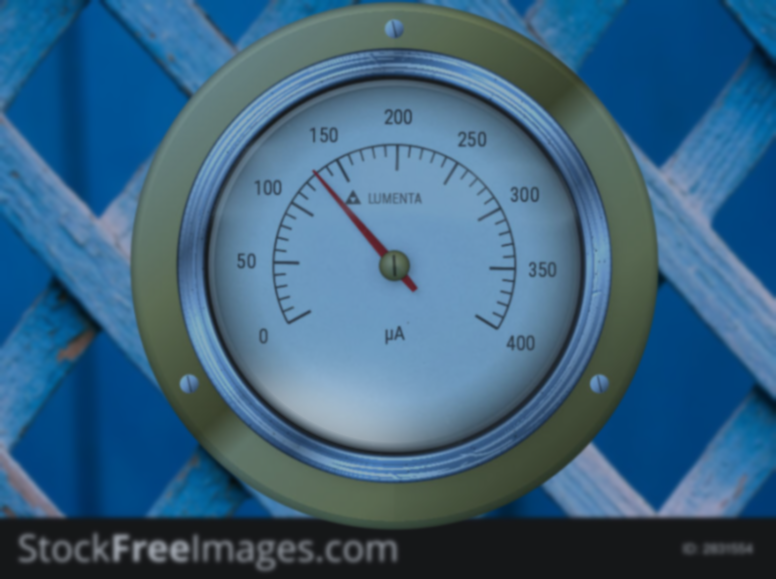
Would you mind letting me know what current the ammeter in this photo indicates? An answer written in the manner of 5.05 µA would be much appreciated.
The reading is 130 µA
